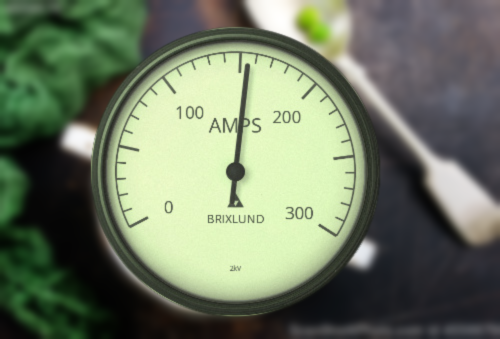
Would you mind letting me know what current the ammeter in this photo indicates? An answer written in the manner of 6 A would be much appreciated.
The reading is 155 A
